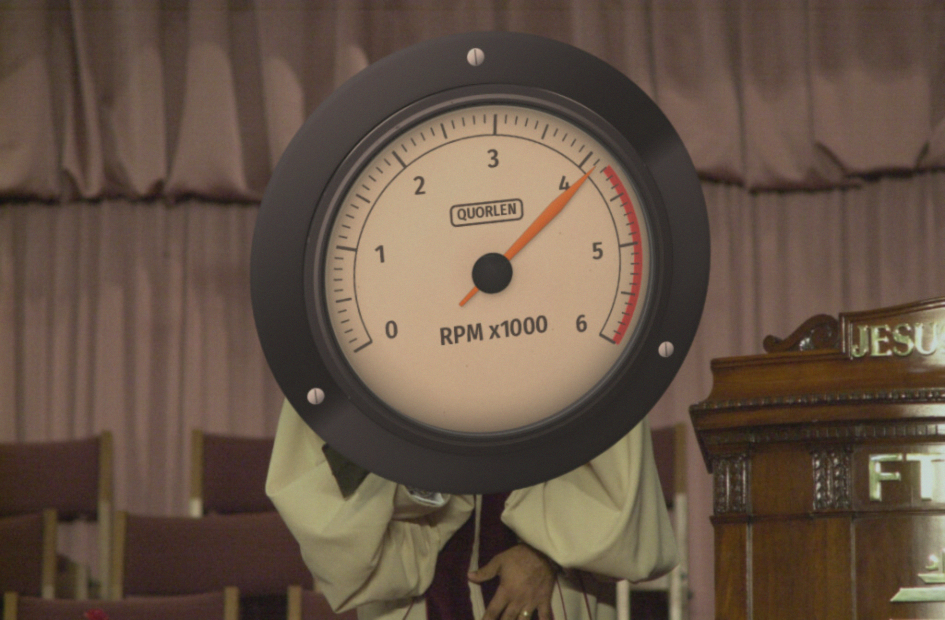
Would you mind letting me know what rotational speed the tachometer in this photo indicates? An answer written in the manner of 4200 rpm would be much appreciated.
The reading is 4100 rpm
